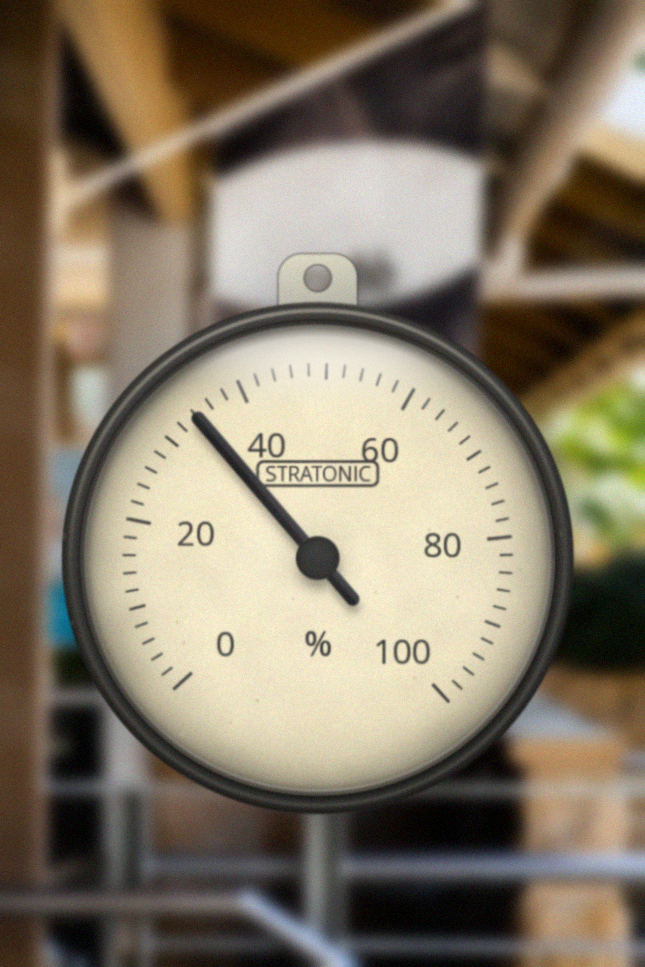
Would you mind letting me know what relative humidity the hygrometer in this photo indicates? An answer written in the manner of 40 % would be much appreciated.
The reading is 34 %
